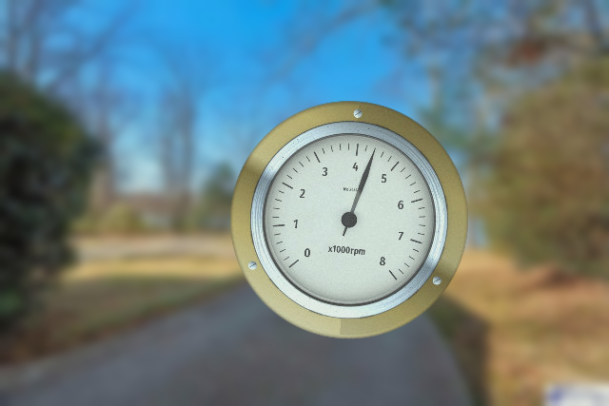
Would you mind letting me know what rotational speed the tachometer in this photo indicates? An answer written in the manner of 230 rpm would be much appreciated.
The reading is 4400 rpm
